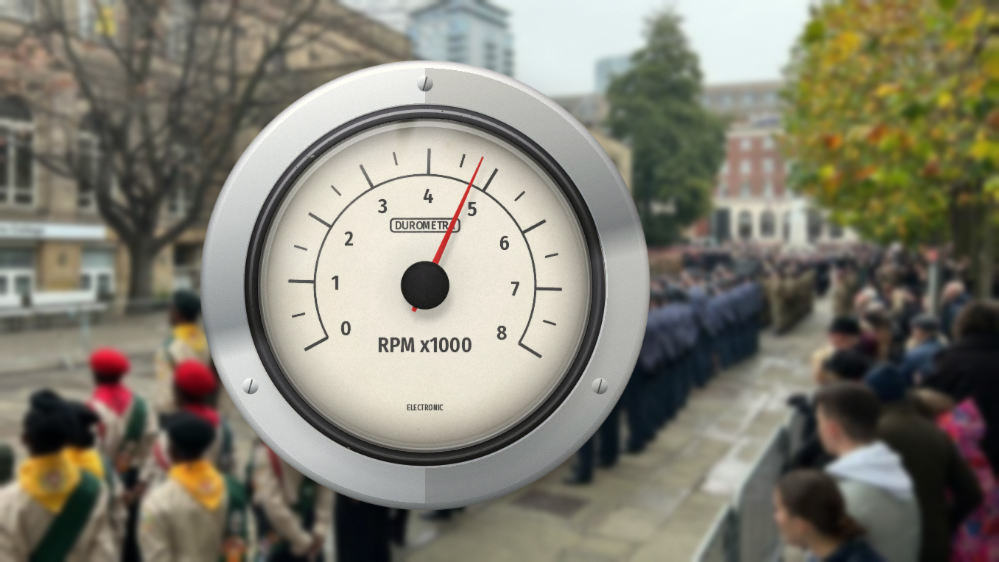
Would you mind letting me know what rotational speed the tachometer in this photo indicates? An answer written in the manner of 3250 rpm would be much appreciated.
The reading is 4750 rpm
